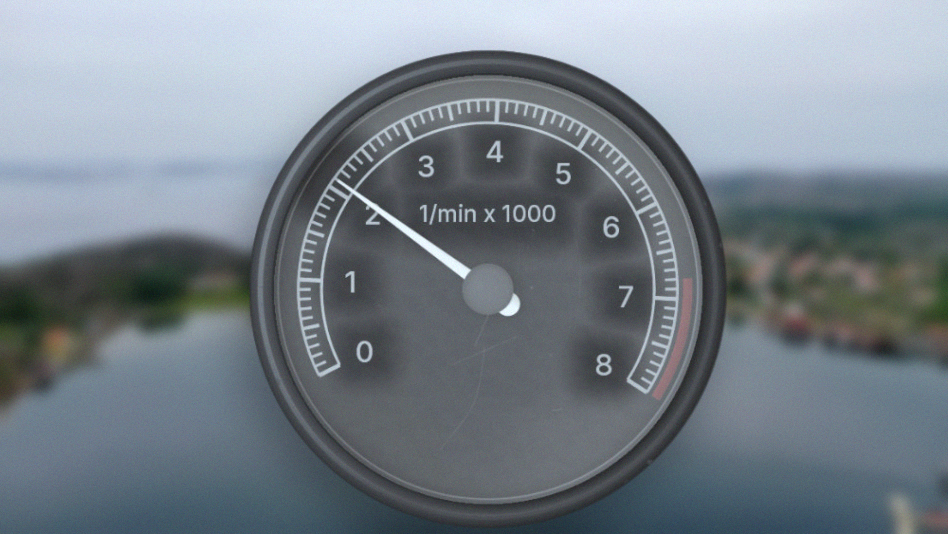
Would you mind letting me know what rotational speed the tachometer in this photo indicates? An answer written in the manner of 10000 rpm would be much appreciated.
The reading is 2100 rpm
